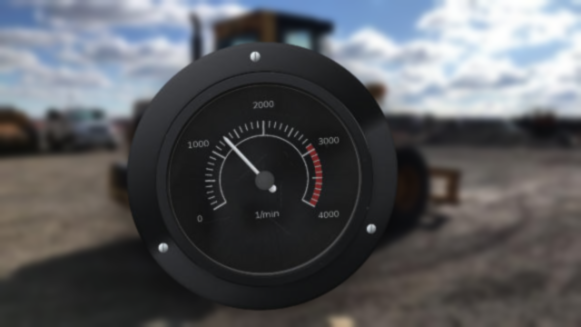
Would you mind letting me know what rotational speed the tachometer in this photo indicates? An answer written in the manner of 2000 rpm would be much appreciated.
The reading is 1300 rpm
